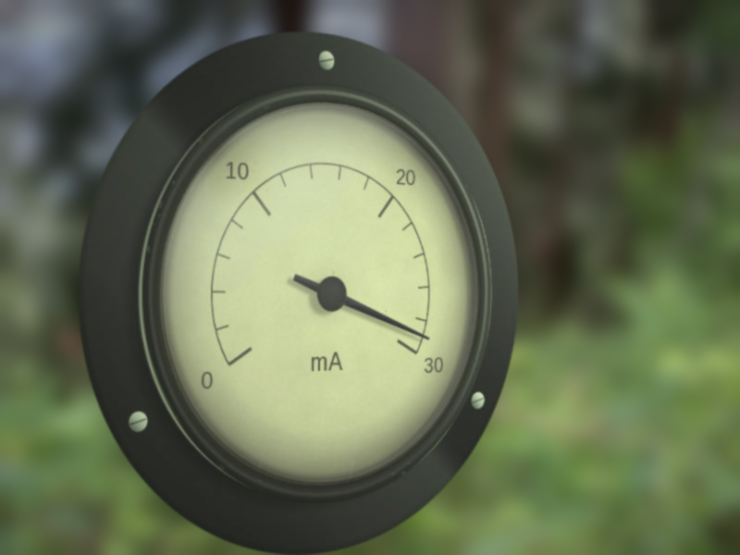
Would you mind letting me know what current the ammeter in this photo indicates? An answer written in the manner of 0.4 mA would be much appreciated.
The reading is 29 mA
